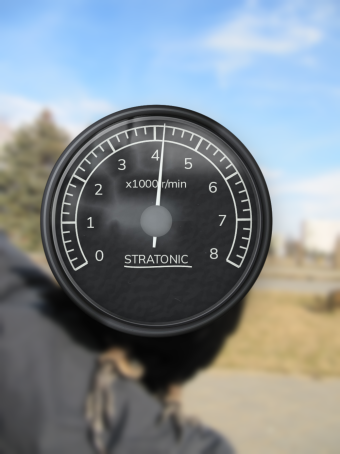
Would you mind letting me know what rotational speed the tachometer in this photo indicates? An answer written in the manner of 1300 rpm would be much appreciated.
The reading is 4200 rpm
